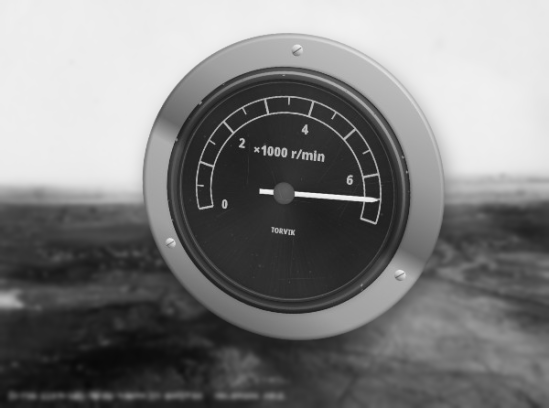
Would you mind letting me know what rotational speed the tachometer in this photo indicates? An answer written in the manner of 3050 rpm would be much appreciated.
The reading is 6500 rpm
